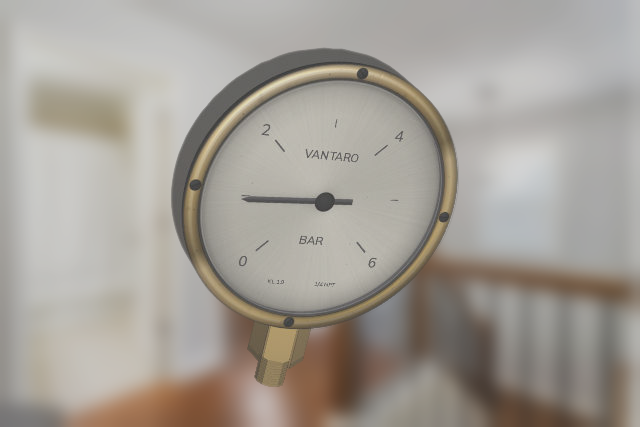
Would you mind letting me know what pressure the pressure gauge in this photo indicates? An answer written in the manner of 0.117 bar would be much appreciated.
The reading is 1 bar
